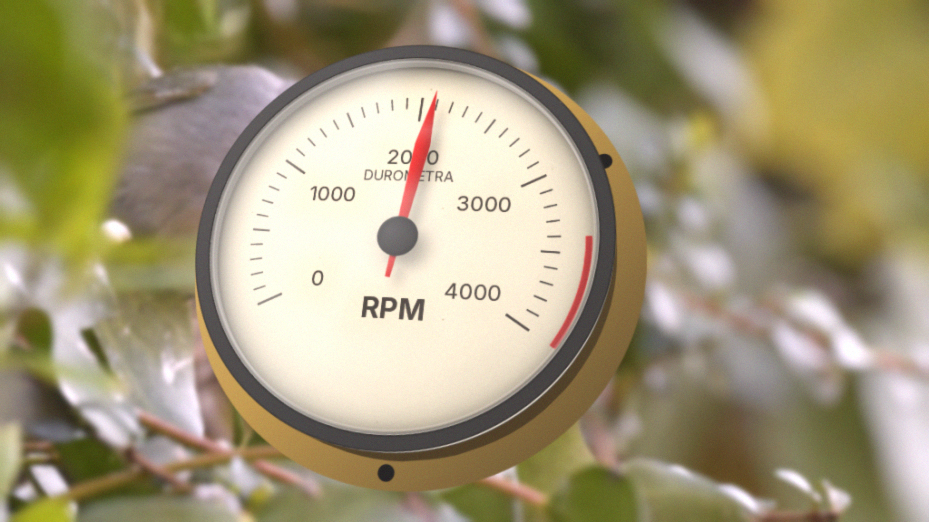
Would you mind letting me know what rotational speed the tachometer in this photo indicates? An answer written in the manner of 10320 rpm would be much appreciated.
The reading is 2100 rpm
